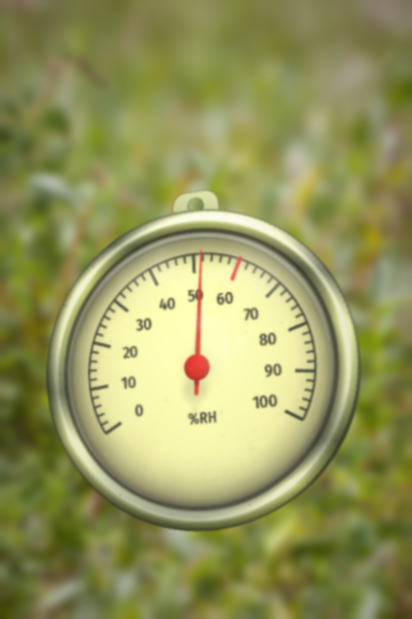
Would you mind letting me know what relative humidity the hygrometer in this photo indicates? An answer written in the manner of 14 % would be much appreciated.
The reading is 52 %
